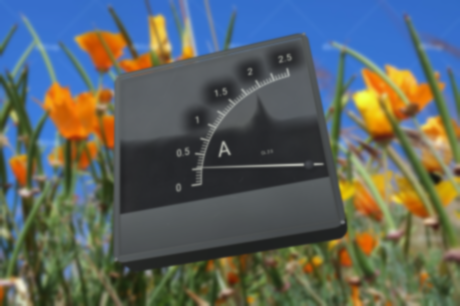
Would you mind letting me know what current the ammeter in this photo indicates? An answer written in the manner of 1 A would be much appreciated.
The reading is 0.25 A
